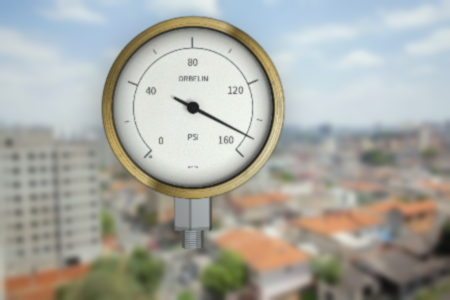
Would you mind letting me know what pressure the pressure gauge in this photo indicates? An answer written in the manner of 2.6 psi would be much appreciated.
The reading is 150 psi
